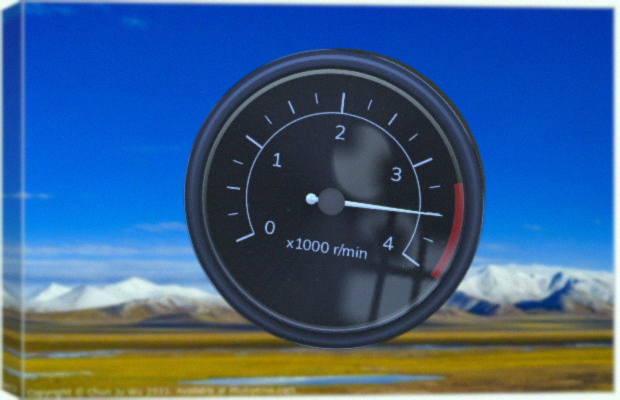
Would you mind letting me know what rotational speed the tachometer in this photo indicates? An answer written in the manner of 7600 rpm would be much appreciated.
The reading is 3500 rpm
